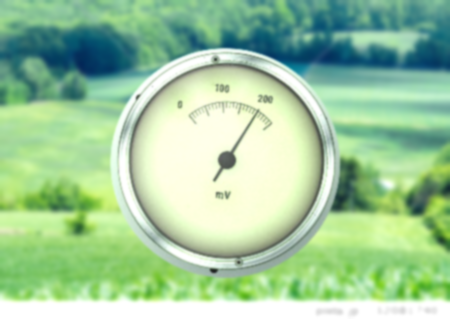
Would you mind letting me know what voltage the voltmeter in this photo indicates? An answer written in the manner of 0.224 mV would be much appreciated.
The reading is 200 mV
